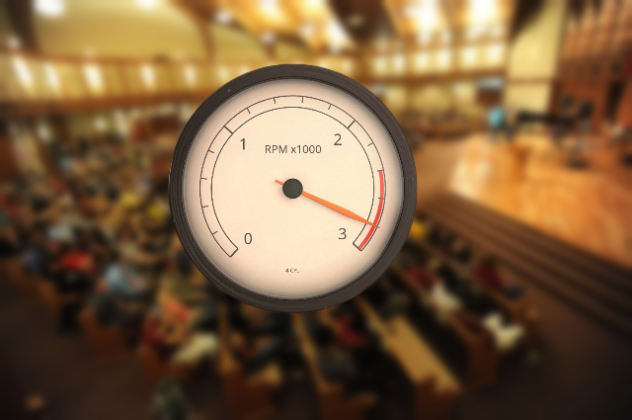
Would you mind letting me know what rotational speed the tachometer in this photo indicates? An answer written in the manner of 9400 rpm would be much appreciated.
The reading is 2800 rpm
